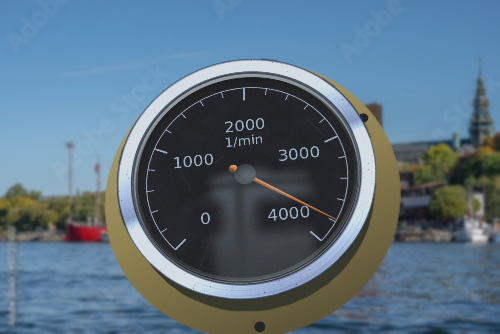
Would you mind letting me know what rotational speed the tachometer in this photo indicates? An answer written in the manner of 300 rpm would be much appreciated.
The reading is 3800 rpm
